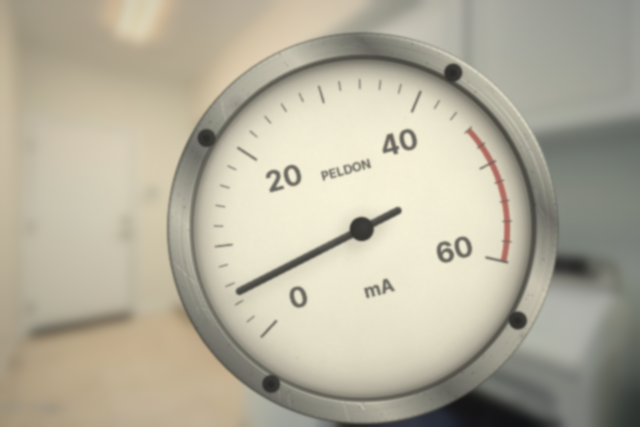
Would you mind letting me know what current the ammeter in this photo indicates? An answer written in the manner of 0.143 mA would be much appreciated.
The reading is 5 mA
